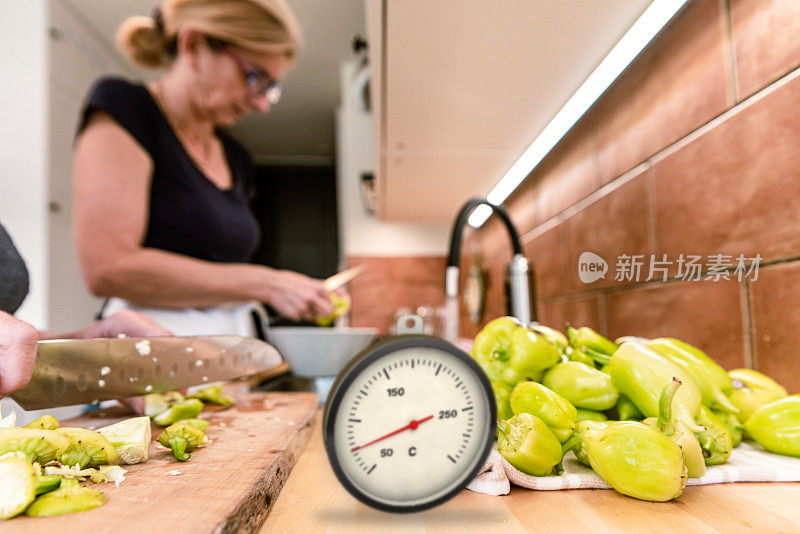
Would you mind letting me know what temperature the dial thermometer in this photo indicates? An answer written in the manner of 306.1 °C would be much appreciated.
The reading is 75 °C
